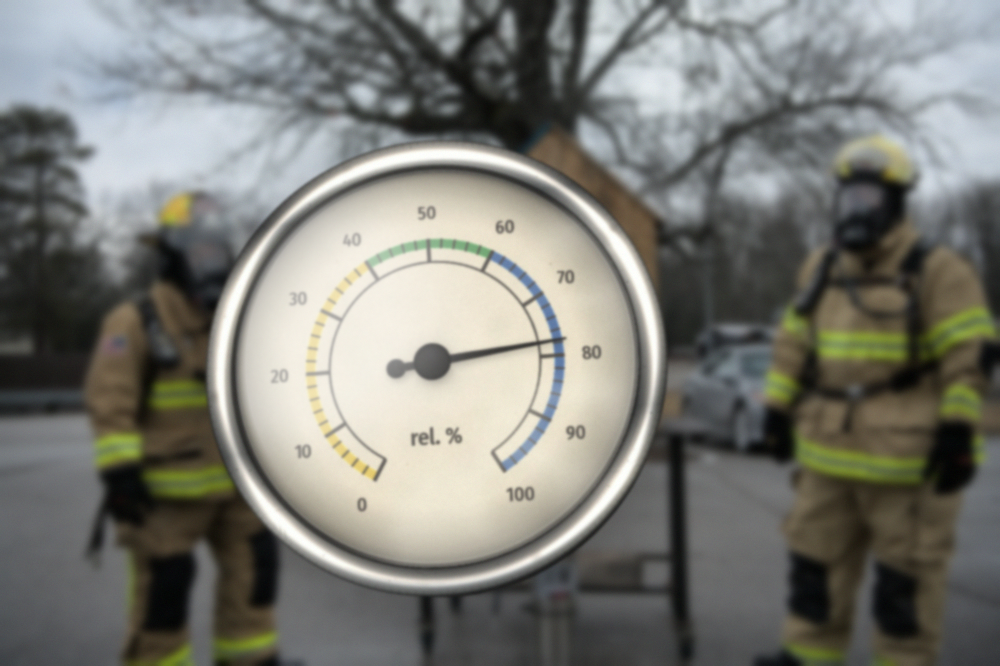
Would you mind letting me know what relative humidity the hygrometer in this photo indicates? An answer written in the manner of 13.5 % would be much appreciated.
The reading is 78 %
